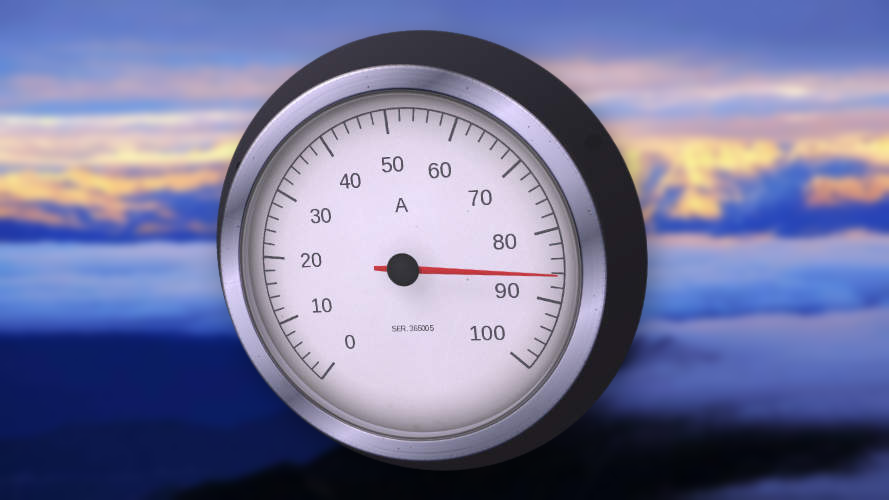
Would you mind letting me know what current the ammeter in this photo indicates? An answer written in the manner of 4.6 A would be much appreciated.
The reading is 86 A
